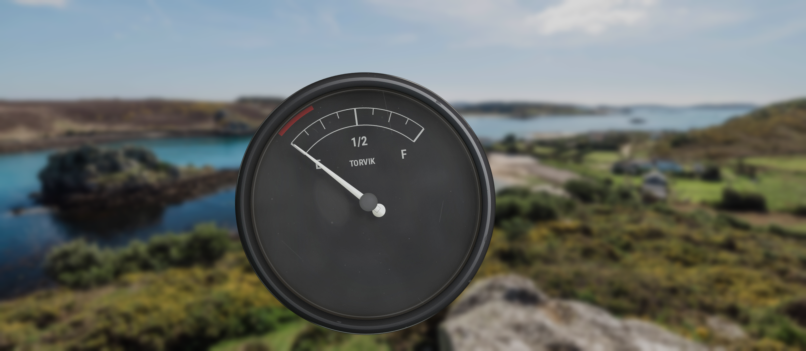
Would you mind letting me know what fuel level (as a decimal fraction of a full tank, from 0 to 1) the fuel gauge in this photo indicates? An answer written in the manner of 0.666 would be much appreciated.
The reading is 0
